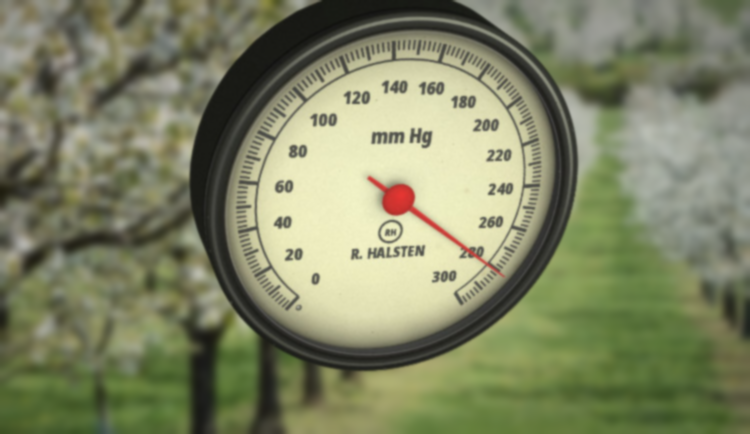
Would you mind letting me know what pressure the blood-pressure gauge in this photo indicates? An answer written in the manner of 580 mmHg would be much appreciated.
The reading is 280 mmHg
